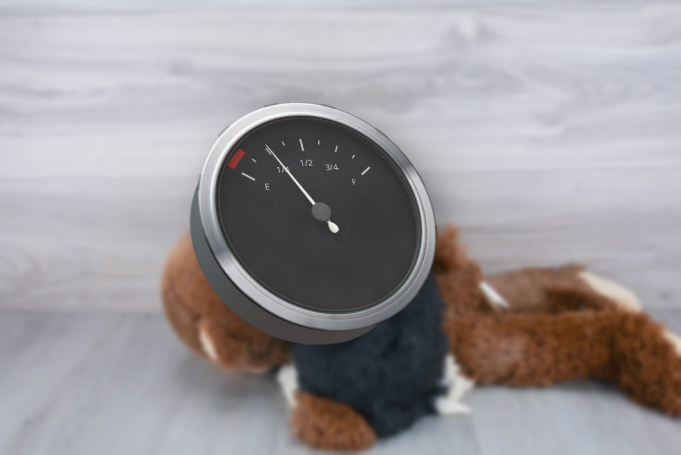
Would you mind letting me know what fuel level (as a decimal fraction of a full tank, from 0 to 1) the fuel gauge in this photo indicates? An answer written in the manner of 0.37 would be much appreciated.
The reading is 0.25
